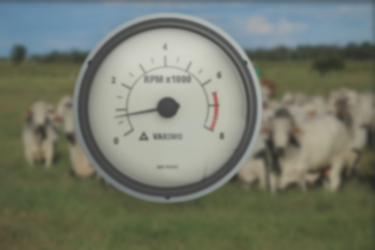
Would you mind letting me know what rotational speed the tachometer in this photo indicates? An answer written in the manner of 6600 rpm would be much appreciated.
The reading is 750 rpm
